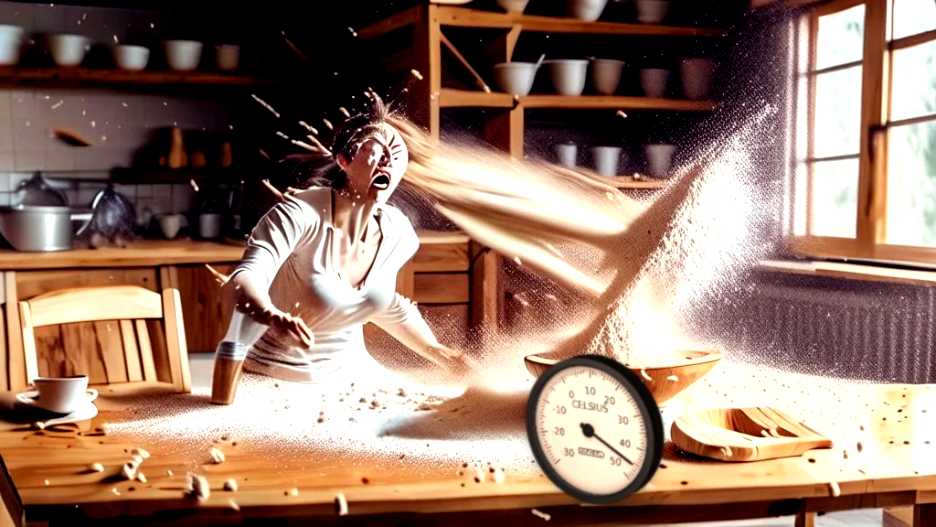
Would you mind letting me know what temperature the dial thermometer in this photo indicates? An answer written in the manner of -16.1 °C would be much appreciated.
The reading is 45 °C
